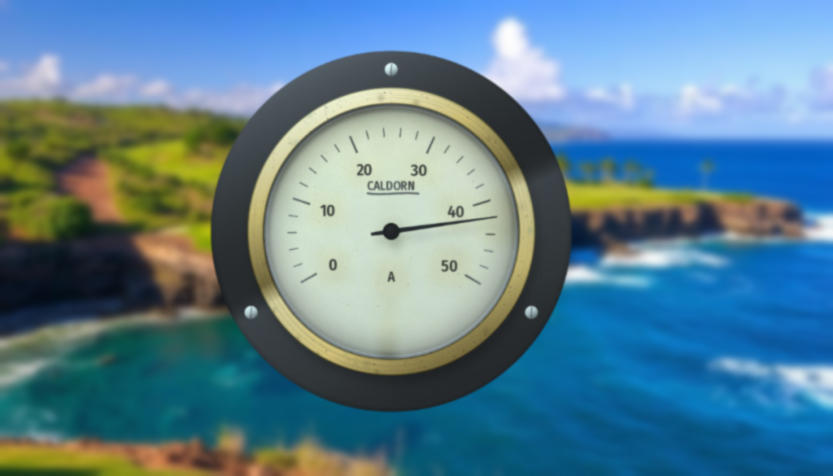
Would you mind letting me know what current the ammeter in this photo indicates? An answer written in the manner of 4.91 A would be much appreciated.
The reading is 42 A
